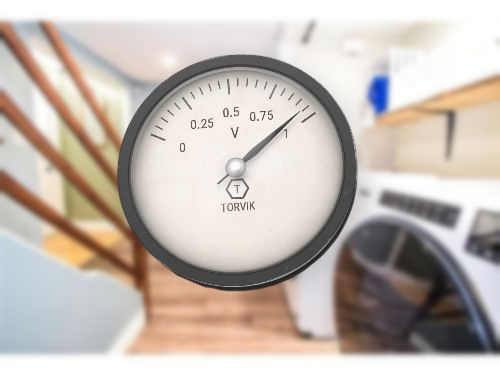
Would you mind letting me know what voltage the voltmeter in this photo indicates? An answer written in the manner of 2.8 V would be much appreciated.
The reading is 0.95 V
